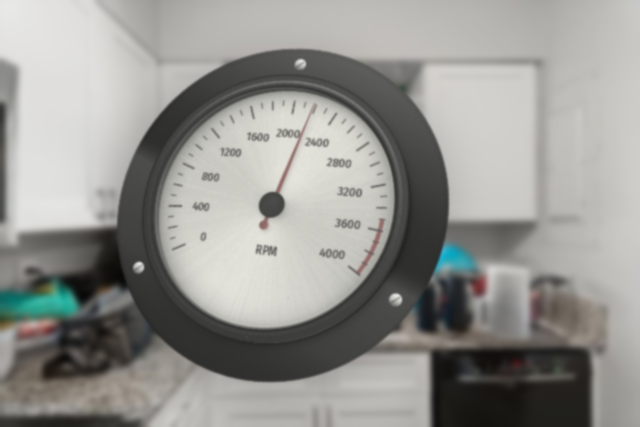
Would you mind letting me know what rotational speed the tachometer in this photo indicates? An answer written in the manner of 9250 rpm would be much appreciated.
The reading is 2200 rpm
